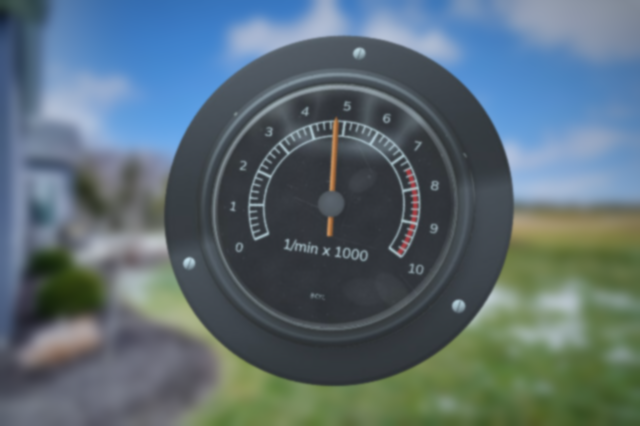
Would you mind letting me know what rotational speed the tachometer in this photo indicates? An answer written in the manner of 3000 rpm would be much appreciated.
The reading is 4800 rpm
